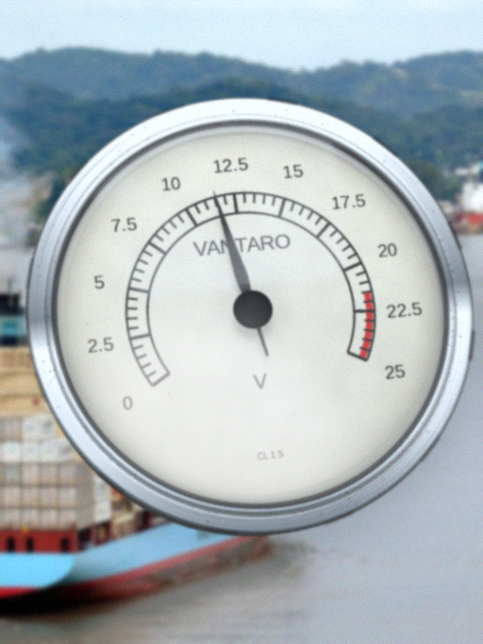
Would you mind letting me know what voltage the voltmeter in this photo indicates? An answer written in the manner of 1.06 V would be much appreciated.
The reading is 11.5 V
